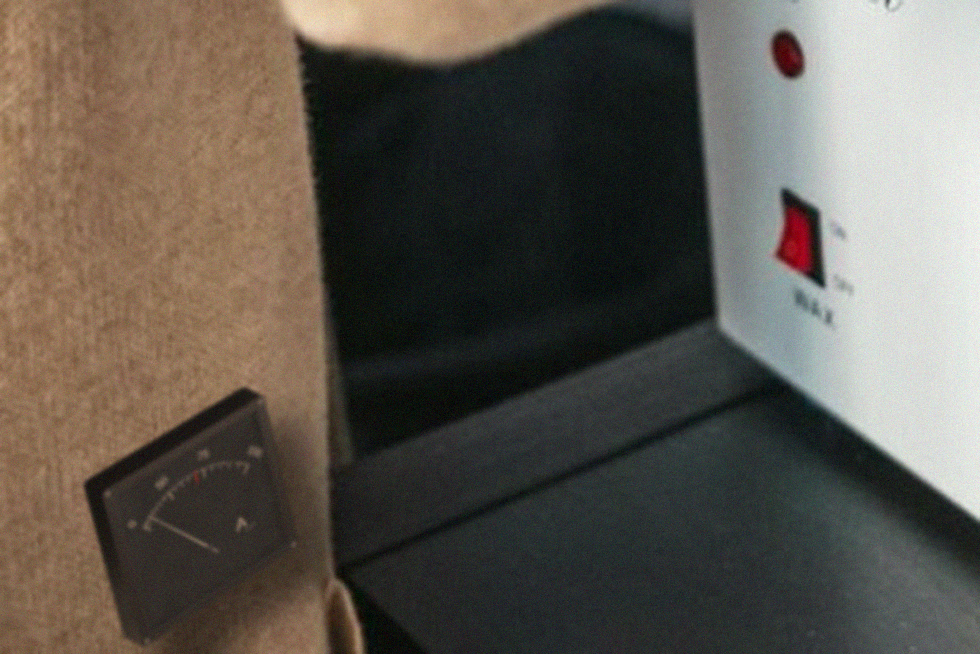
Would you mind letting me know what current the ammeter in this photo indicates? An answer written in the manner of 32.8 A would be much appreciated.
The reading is 25 A
